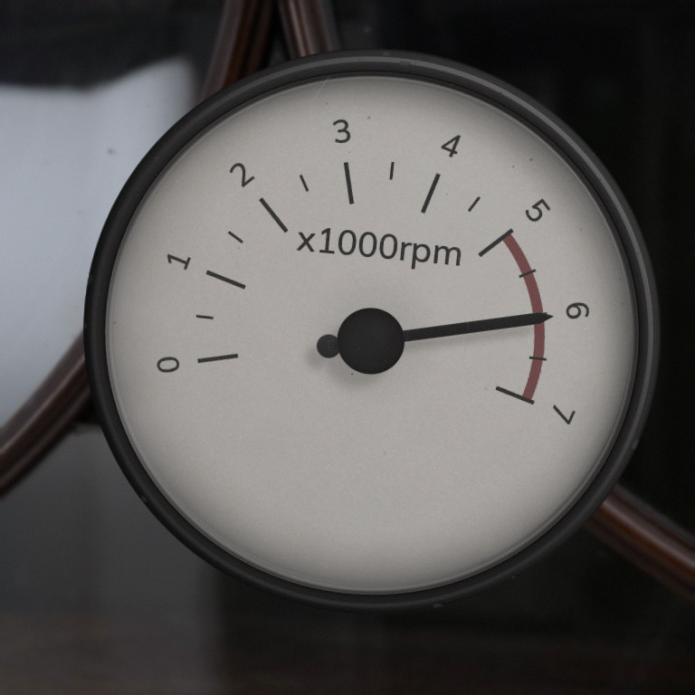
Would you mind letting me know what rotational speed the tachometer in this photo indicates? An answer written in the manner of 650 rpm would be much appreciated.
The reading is 6000 rpm
